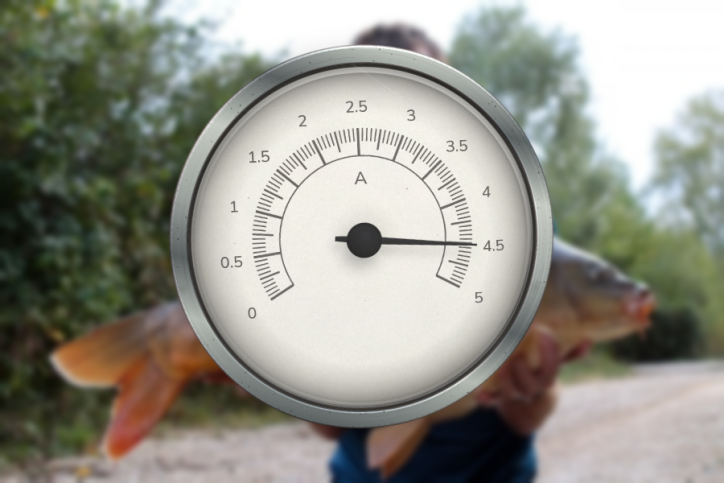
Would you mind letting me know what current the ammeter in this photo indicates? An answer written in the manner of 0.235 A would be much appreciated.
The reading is 4.5 A
